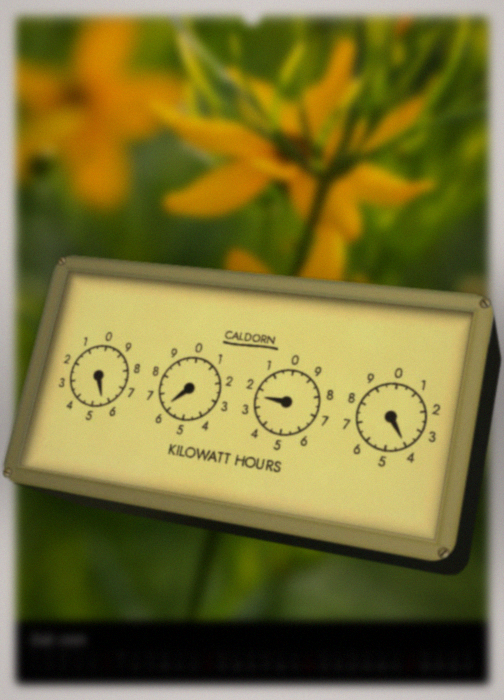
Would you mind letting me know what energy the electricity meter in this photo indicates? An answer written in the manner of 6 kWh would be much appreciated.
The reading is 5624 kWh
